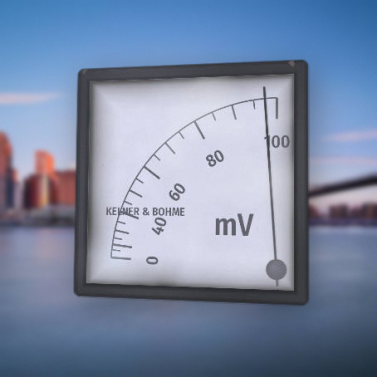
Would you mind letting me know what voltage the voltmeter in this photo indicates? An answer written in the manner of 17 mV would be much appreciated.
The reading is 97.5 mV
